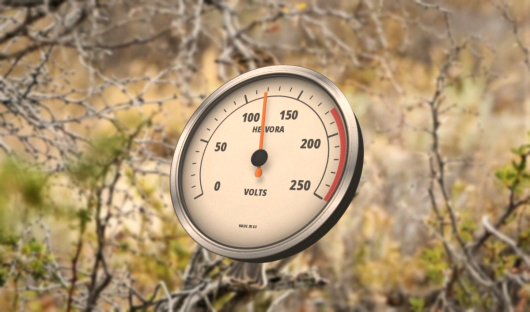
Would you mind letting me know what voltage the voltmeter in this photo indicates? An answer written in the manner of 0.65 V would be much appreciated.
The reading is 120 V
